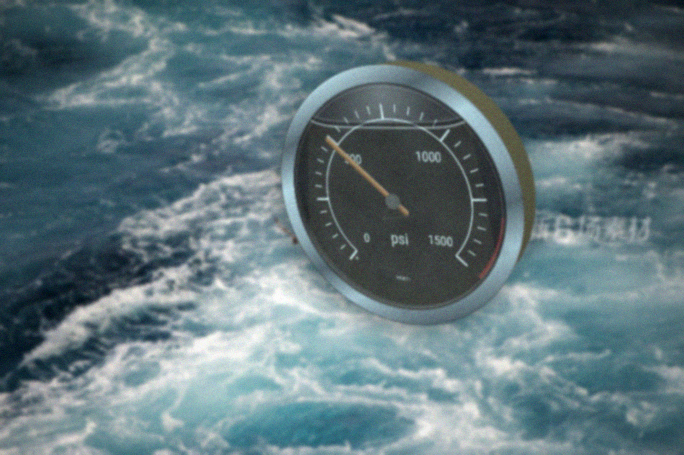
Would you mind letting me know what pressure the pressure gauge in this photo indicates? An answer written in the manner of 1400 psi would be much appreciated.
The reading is 500 psi
